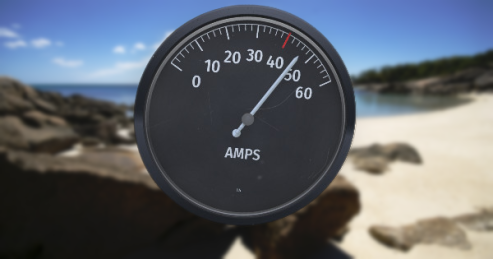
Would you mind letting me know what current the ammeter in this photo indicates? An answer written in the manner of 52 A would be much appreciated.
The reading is 46 A
